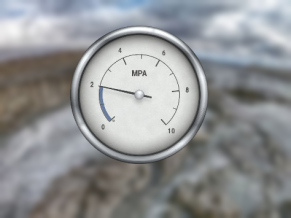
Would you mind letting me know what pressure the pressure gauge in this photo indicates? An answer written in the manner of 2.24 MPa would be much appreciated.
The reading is 2 MPa
